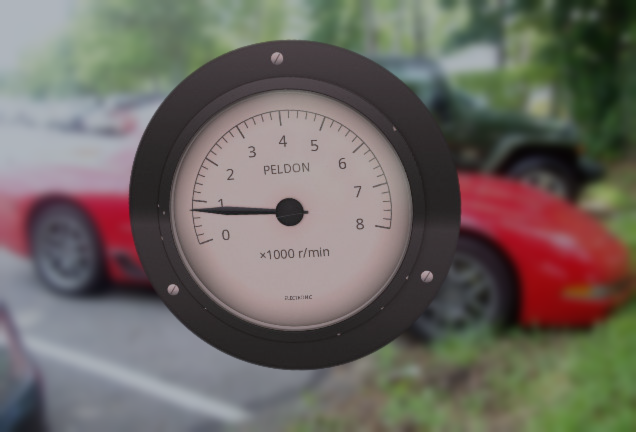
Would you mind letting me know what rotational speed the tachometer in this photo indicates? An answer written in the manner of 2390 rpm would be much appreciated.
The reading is 800 rpm
